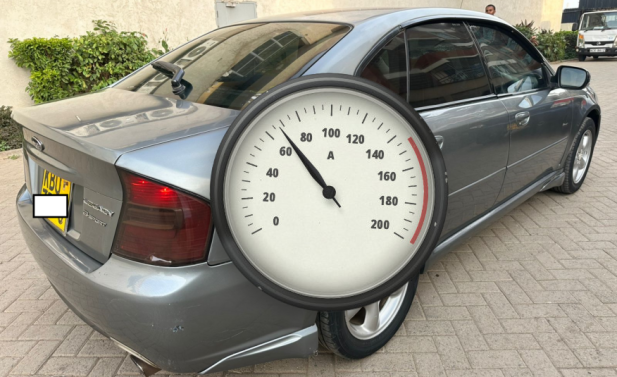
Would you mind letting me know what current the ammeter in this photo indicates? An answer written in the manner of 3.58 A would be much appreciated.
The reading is 67.5 A
